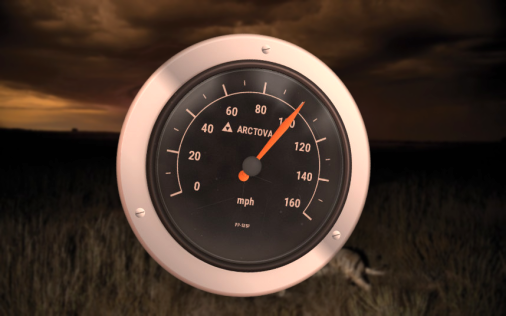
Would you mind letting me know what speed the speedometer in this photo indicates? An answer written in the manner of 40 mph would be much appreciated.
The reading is 100 mph
